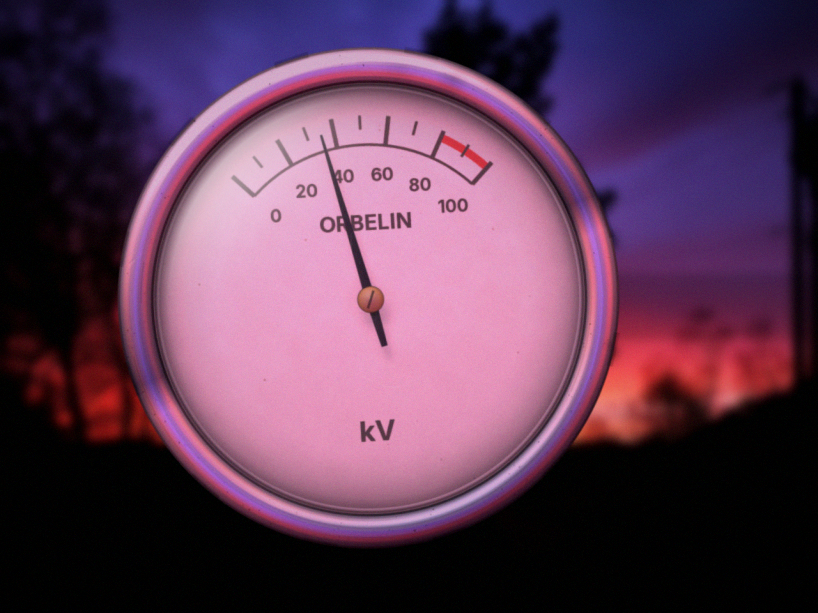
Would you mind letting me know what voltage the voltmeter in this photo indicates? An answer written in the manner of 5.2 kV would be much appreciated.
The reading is 35 kV
